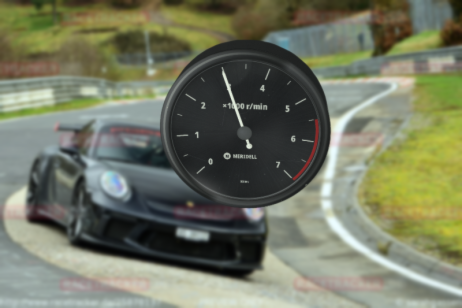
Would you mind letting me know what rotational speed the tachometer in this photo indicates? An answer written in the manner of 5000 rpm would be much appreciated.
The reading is 3000 rpm
